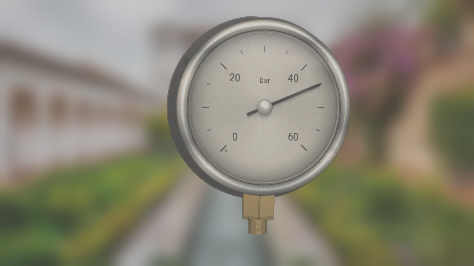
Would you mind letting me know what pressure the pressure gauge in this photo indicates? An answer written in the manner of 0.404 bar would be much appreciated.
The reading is 45 bar
